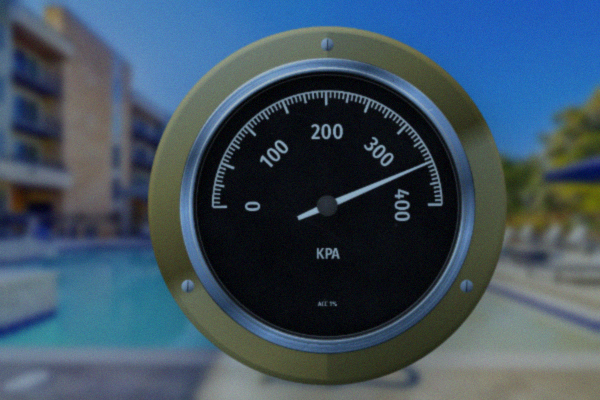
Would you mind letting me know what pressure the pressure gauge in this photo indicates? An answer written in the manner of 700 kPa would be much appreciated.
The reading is 350 kPa
